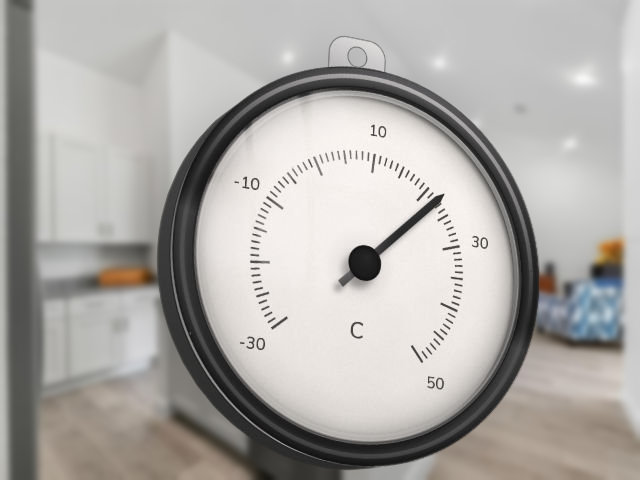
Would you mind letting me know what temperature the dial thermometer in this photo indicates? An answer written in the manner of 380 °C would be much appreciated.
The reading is 22 °C
